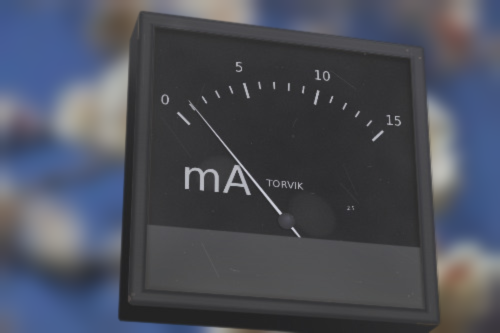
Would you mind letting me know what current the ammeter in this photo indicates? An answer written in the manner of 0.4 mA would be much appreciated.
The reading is 1 mA
